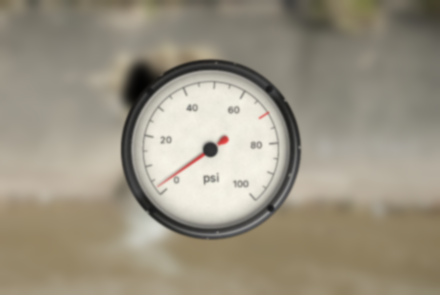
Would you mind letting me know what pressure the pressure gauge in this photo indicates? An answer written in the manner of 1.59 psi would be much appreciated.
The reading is 2.5 psi
